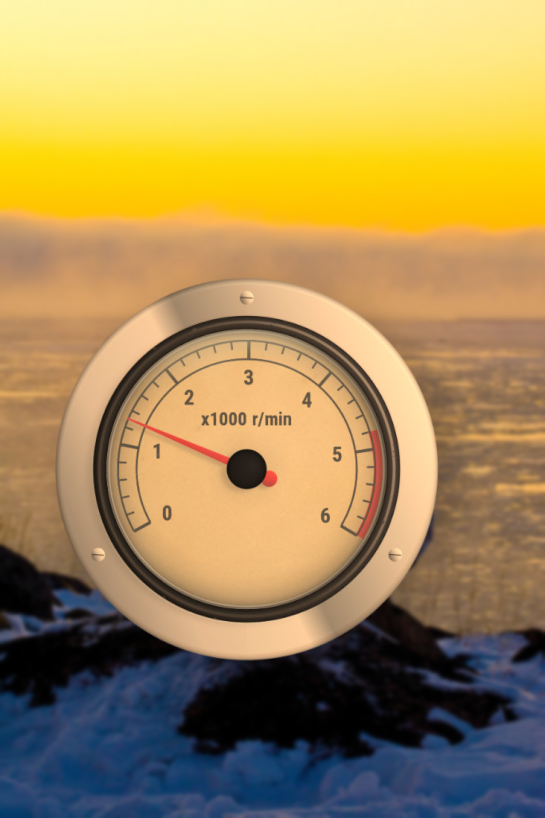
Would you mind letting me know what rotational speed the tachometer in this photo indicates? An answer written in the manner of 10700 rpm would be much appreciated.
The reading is 1300 rpm
